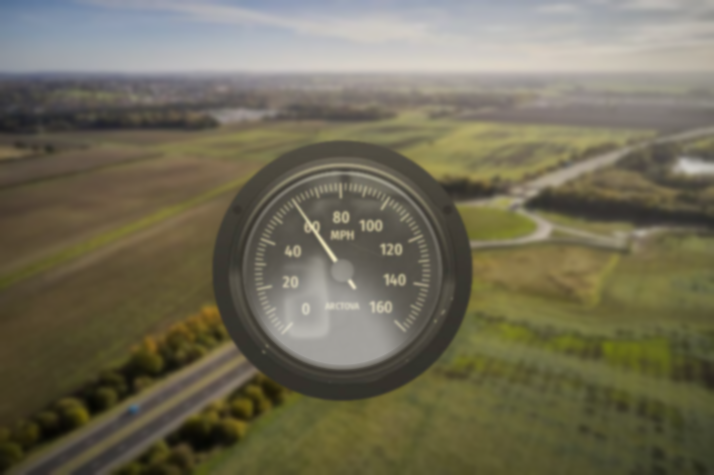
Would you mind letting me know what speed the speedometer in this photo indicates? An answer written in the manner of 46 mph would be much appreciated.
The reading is 60 mph
